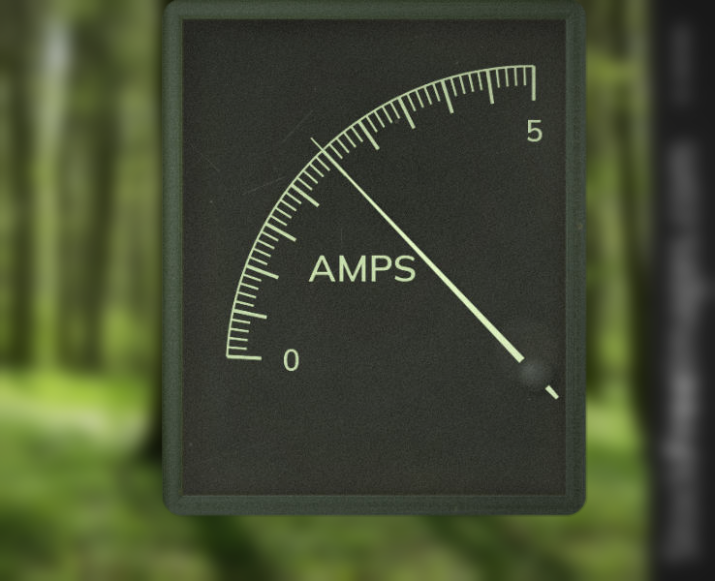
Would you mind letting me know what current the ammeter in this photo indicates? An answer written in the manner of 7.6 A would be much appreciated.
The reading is 2.5 A
